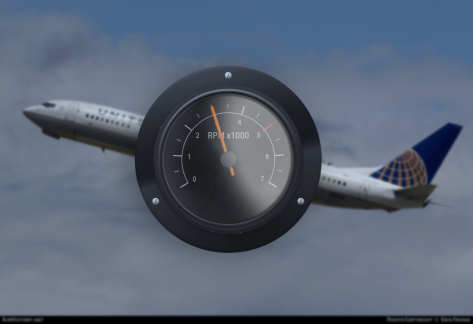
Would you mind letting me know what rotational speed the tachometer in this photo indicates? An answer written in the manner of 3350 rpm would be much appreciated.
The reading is 3000 rpm
